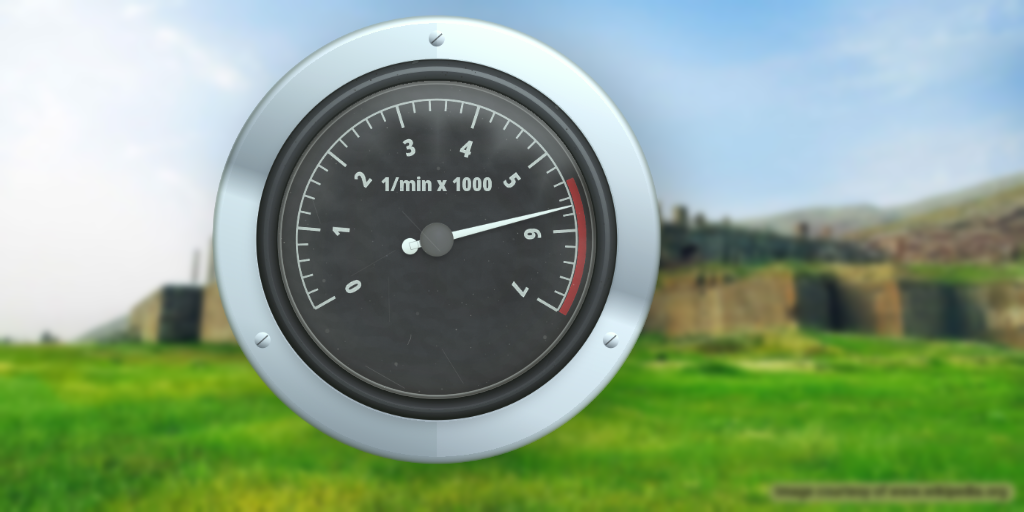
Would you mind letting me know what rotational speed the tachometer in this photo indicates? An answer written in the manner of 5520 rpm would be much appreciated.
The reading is 5700 rpm
